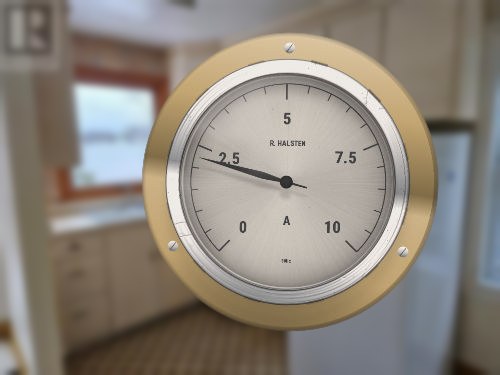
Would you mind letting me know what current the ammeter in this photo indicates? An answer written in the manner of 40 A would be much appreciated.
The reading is 2.25 A
